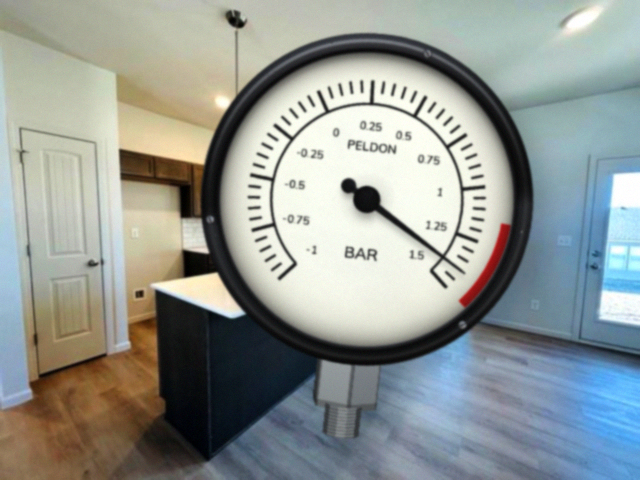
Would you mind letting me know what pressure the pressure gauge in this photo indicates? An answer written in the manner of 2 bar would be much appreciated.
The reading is 1.4 bar
